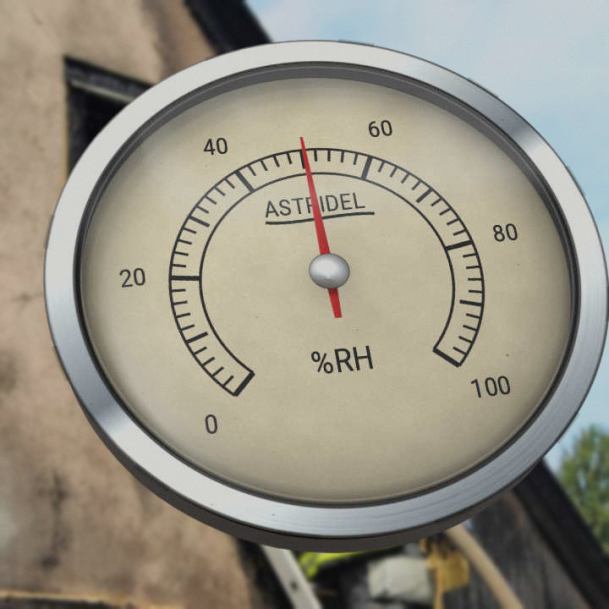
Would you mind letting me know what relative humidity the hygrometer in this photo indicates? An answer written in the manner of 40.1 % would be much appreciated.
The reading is 50 %
